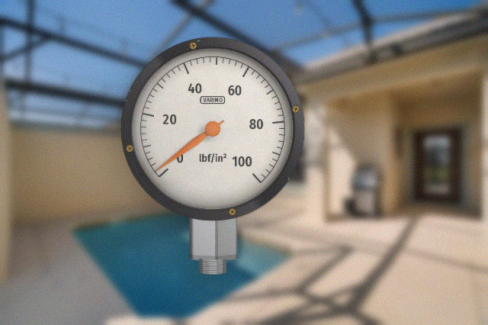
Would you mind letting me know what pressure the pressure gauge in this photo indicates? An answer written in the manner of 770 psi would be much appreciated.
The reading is 2 psi
